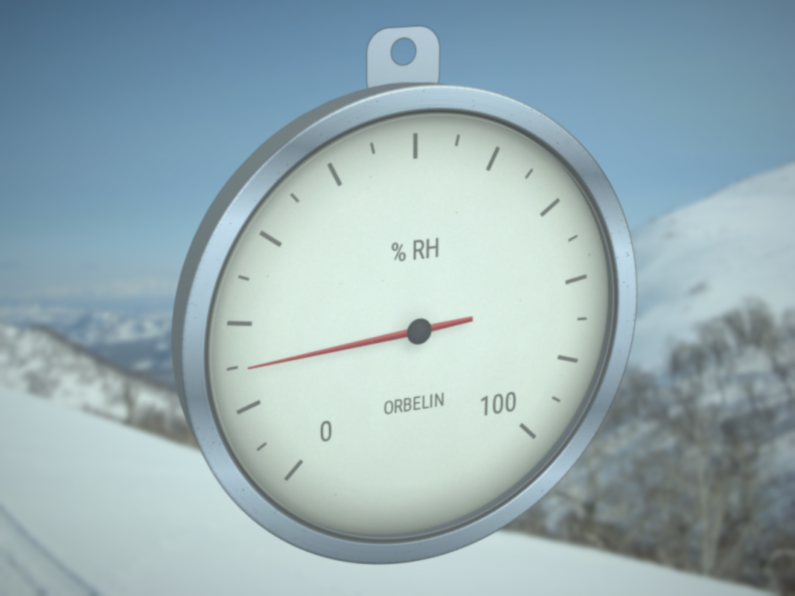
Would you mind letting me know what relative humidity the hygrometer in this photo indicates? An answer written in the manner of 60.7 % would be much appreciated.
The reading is 15 %
